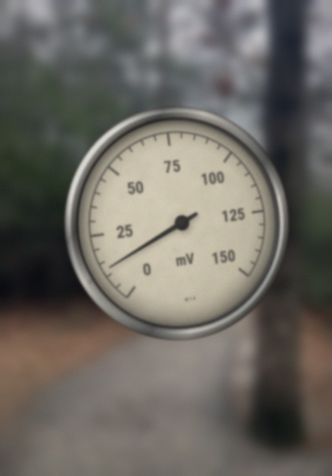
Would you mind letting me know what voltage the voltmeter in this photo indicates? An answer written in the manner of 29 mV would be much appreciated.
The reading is 12.5 mV
